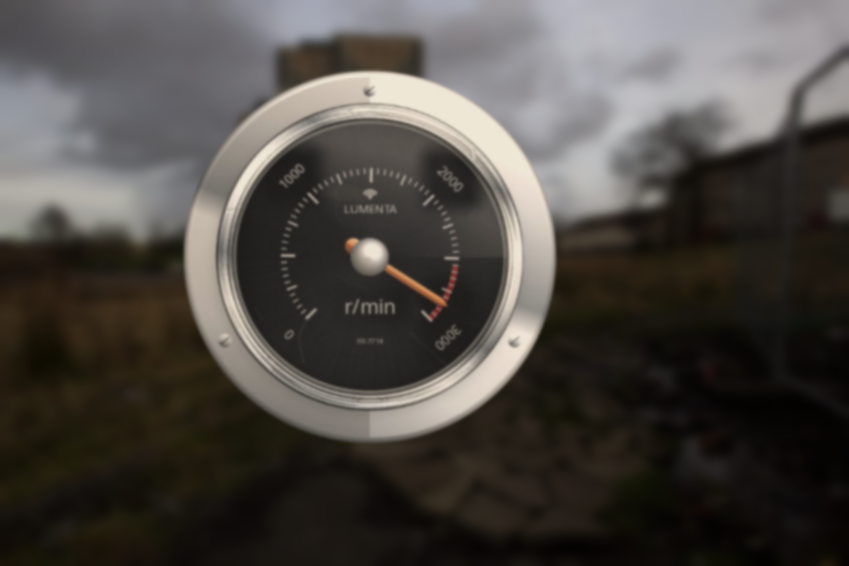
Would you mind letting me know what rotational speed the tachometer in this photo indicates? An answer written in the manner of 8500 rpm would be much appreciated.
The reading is 2850 rpm
